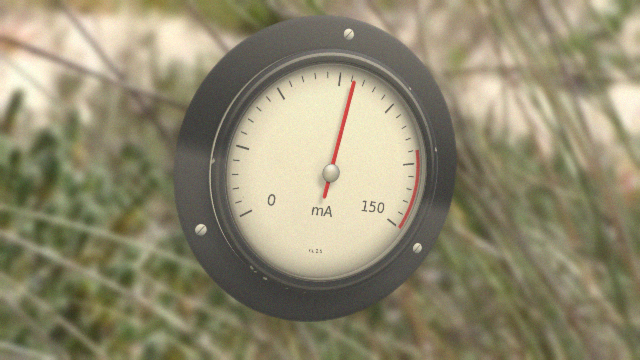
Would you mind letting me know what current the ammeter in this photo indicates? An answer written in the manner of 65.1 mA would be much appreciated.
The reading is 80 mA
